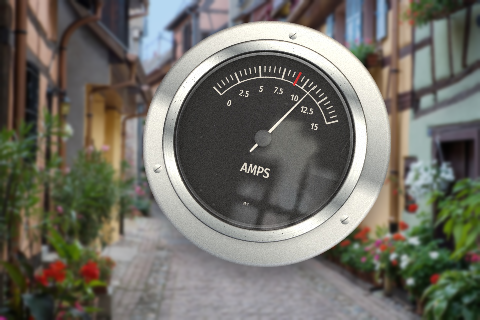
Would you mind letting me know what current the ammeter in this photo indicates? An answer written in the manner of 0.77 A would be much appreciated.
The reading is 11 A
